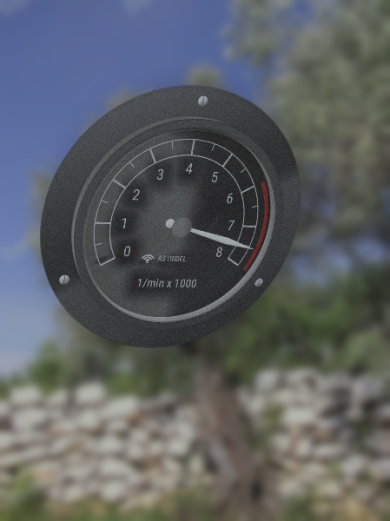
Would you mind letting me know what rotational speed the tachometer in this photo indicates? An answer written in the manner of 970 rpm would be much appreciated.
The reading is 7500 rpm
